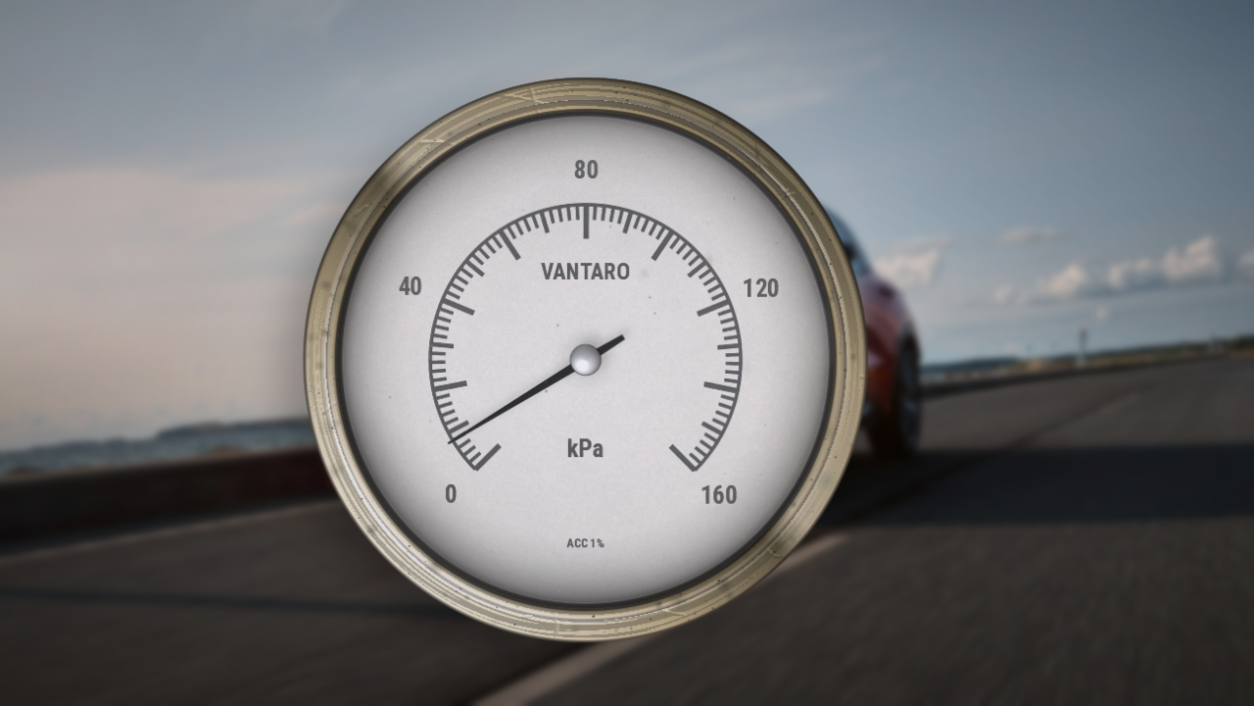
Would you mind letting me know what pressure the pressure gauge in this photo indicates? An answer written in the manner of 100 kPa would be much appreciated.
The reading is 8 kPa
